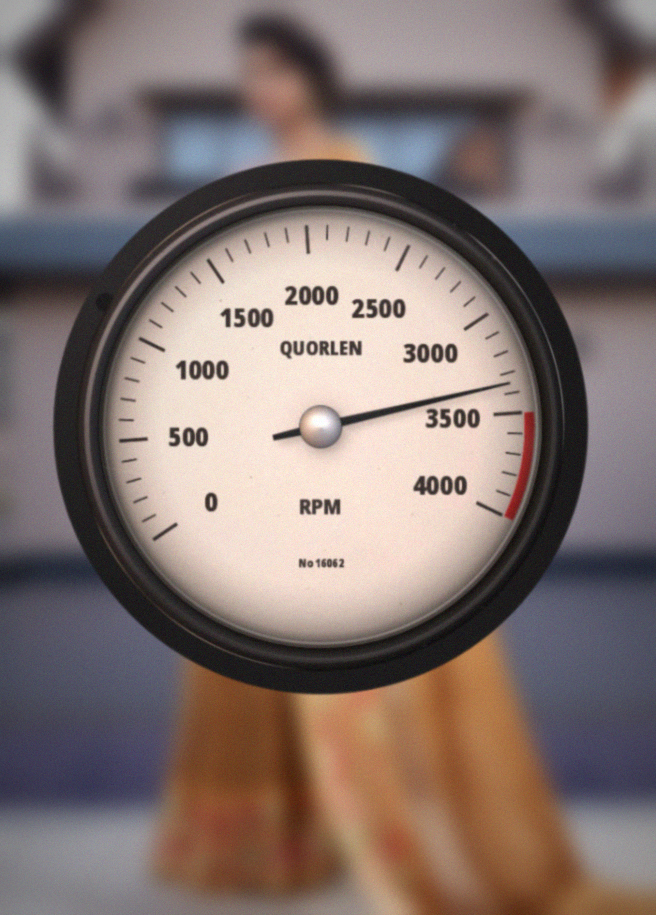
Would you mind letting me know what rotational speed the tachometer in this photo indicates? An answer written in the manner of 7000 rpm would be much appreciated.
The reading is 3350 rpm
